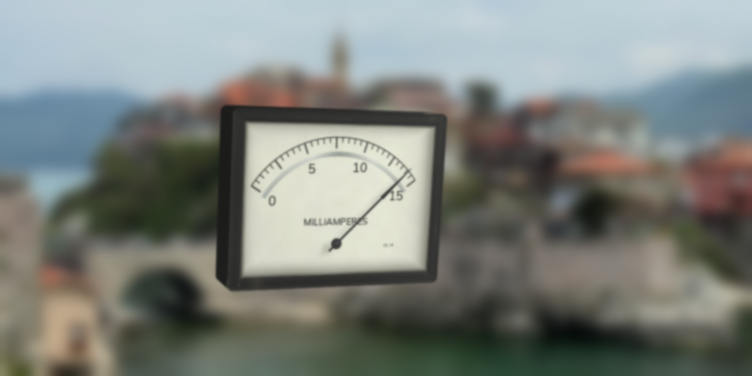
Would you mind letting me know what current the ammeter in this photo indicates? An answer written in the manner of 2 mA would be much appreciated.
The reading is 14 mA
